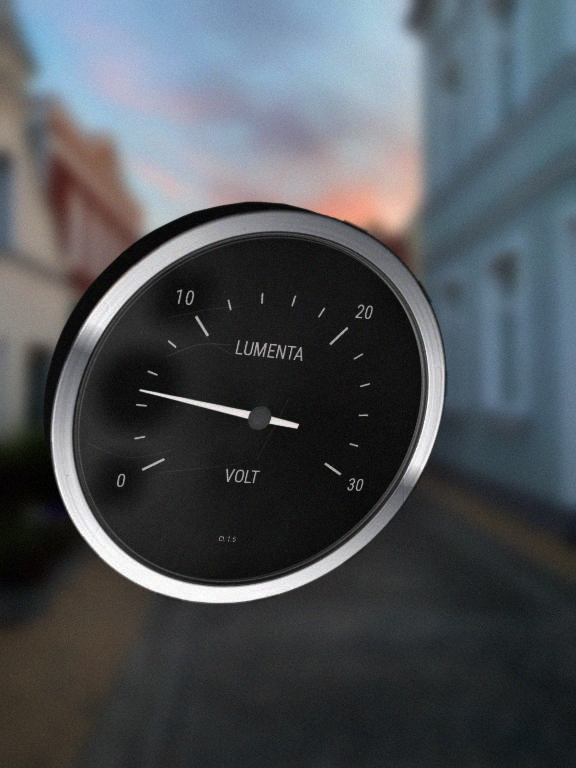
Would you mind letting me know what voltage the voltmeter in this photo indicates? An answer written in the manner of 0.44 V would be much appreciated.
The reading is 5 V
